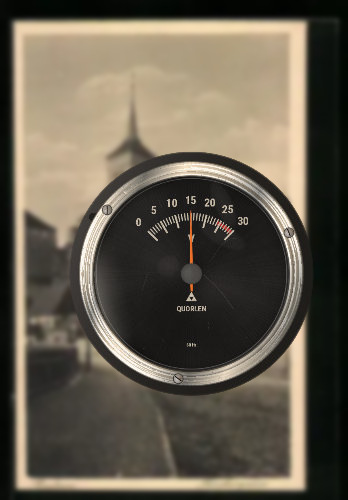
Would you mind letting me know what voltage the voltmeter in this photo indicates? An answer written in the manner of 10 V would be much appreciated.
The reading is 15 V
